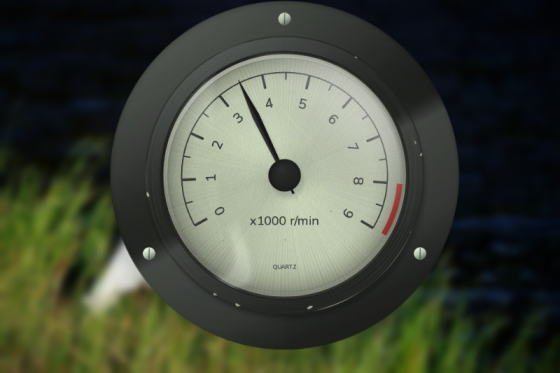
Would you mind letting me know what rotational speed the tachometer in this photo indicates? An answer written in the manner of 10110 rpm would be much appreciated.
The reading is 3500 rpm
